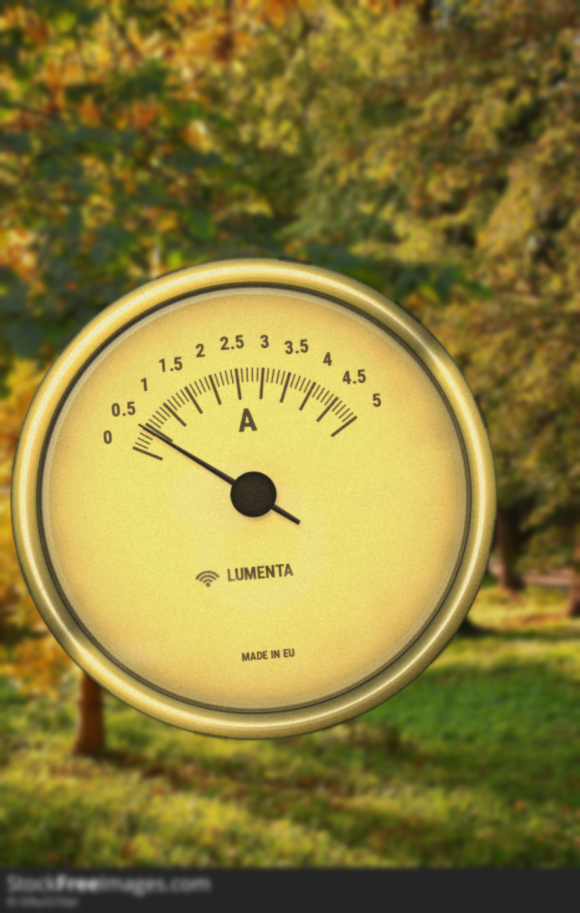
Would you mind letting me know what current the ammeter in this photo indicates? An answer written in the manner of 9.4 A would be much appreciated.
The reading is 0.4 A
